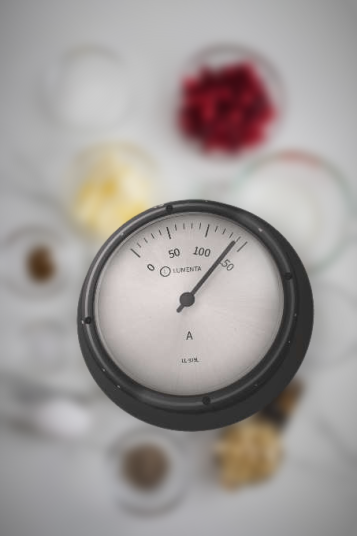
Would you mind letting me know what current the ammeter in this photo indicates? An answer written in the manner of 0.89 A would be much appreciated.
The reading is 140 A
